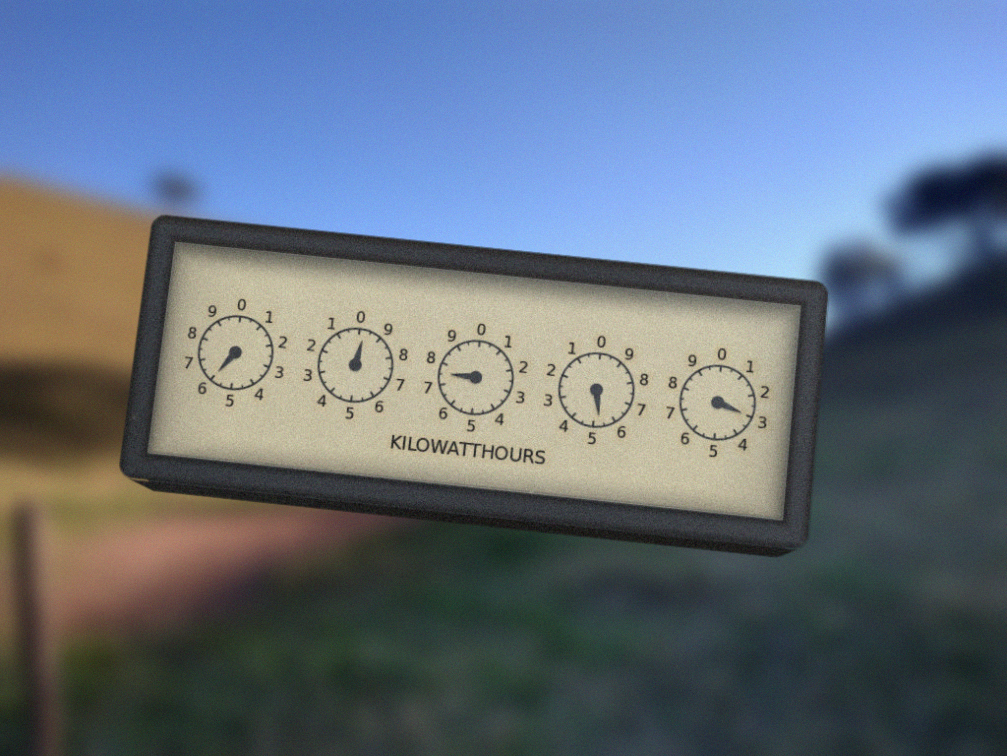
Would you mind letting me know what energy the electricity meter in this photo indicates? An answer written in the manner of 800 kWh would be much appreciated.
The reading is 59753 kWh
